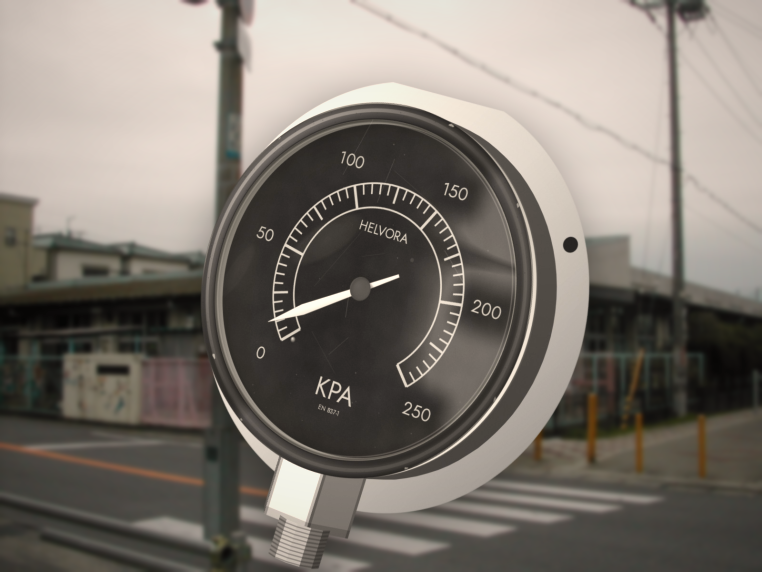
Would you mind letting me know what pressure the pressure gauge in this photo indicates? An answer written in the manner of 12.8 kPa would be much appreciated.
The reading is 10 kPa
